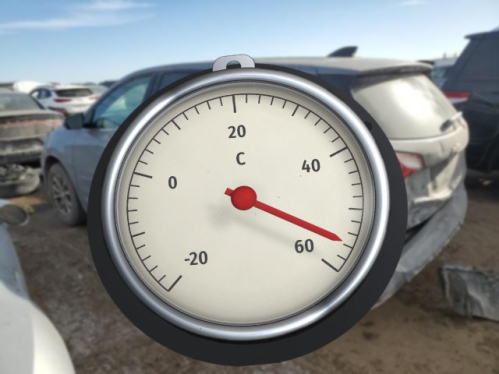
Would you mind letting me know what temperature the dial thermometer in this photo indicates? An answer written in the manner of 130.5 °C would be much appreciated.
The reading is 56 °C
